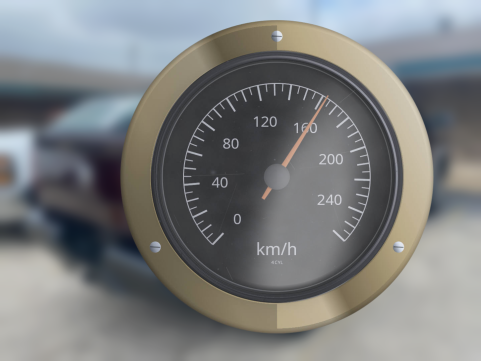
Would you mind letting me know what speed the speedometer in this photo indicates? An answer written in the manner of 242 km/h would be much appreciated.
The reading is 162.5 km/h
